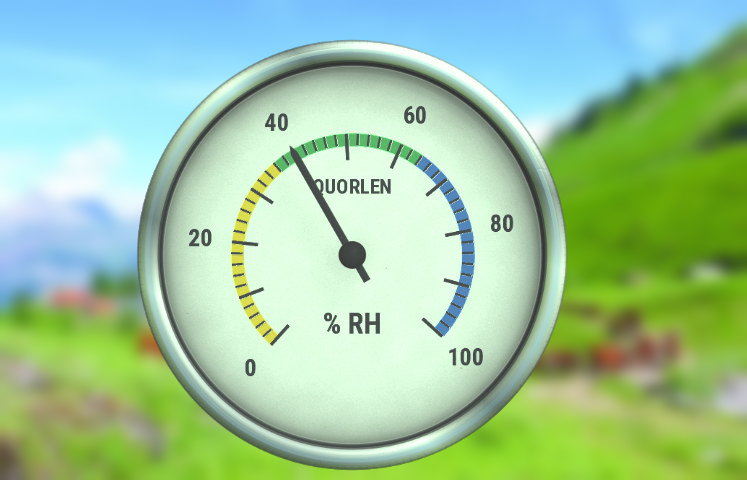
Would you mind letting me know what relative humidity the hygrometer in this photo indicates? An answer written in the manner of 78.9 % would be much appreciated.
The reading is 40 %
